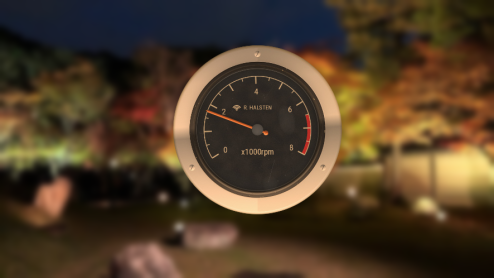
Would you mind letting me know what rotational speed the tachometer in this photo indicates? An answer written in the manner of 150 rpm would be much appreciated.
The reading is 1750 rpm
